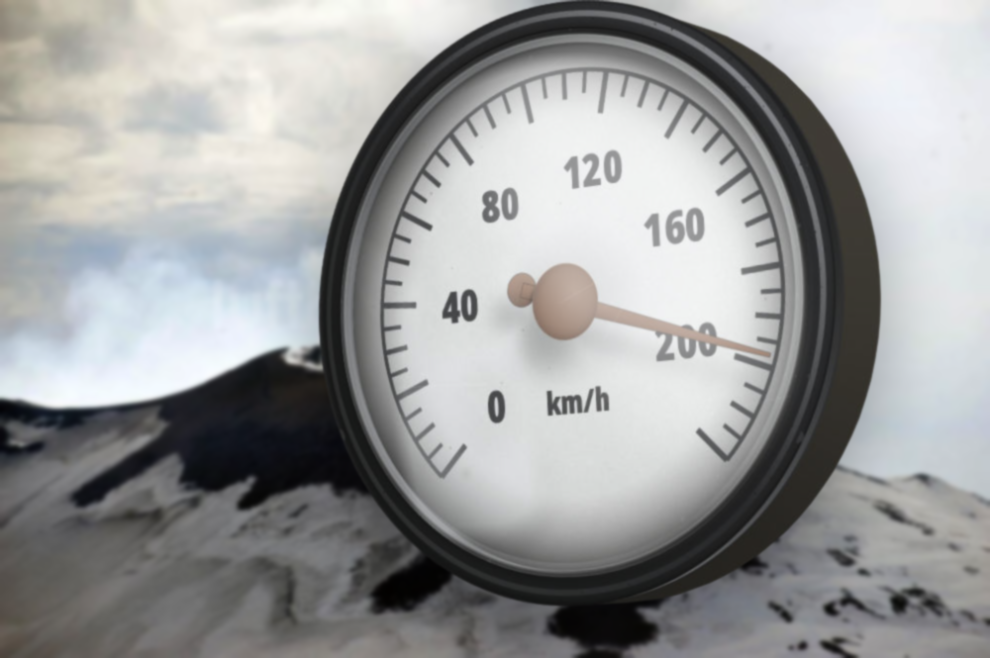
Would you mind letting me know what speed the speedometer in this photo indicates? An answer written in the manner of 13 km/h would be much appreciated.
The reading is 197.5 km/h
